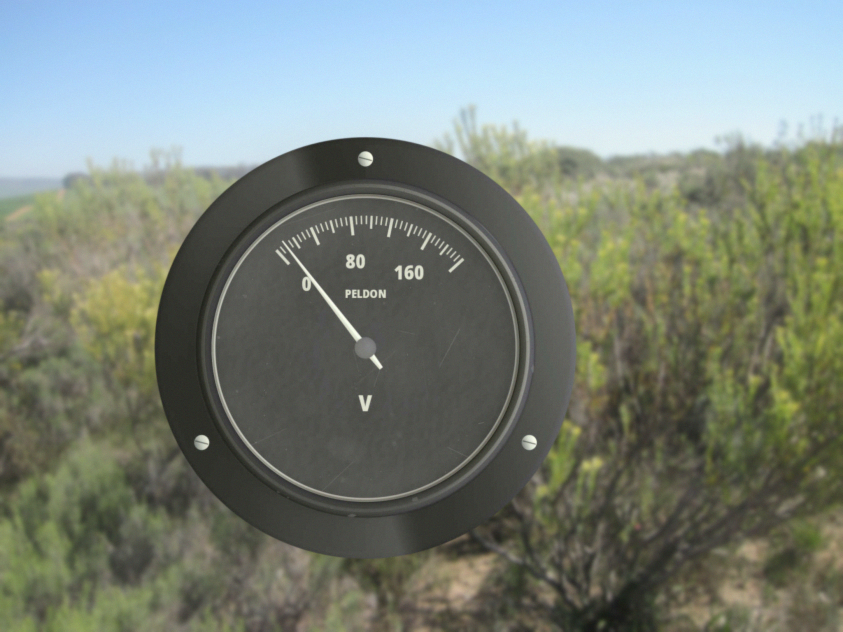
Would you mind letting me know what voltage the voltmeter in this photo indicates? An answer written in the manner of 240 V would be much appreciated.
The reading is 10 V
